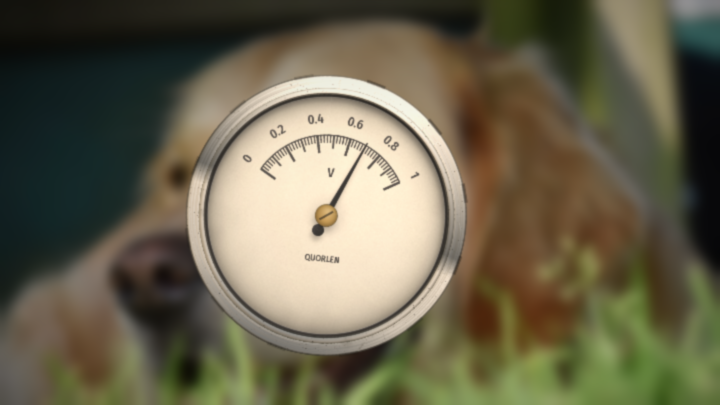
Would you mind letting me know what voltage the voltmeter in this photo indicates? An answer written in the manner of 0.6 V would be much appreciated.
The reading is 0.7 V
